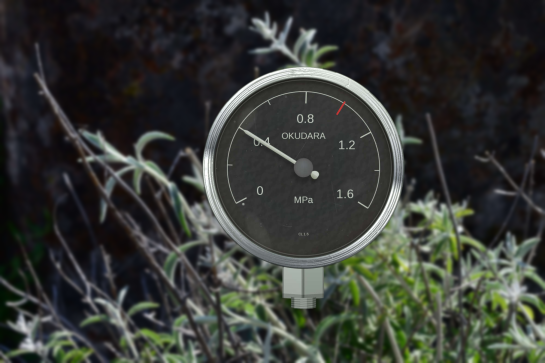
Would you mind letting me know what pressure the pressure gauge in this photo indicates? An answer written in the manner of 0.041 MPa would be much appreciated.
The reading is 0.4 MPa
